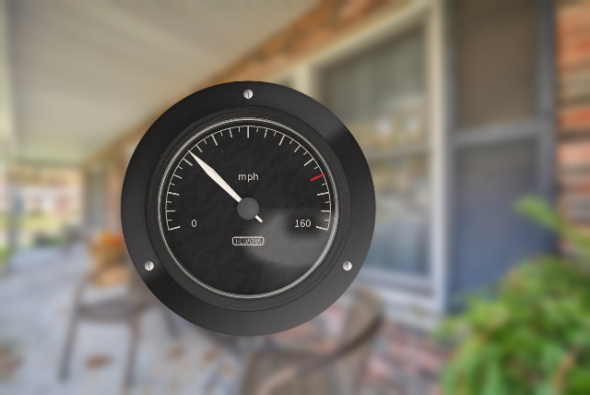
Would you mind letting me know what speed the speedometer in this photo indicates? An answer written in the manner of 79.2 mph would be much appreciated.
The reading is 45 mph
